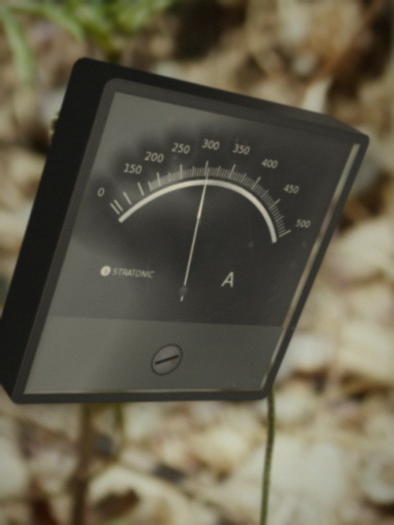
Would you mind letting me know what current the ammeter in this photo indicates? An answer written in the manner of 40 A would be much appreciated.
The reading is 300 A
